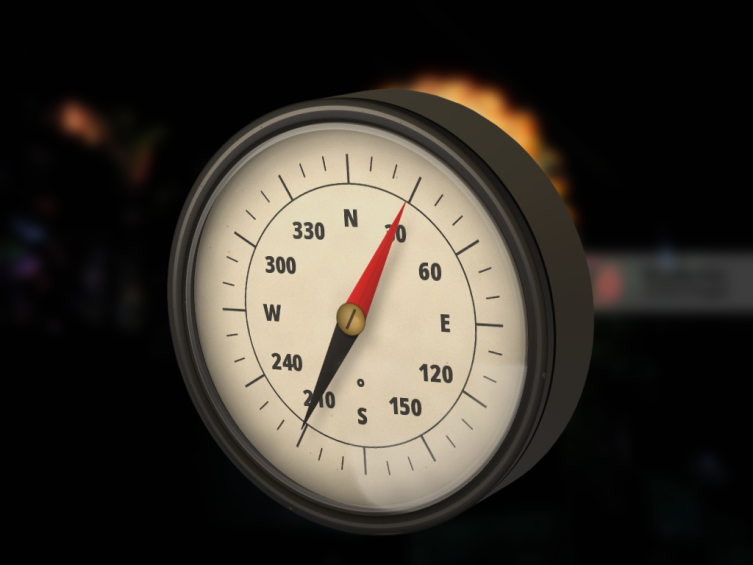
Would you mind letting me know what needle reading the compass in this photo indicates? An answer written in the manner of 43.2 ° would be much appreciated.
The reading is 30 °
